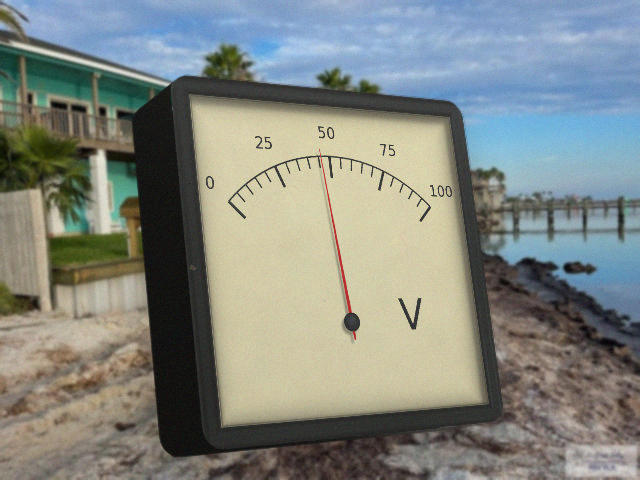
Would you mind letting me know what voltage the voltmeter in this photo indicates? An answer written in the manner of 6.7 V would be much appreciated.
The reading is 45 V
